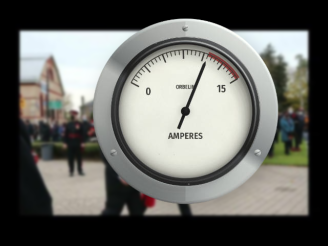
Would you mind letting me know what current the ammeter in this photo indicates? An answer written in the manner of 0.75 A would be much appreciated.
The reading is 10.5 A
